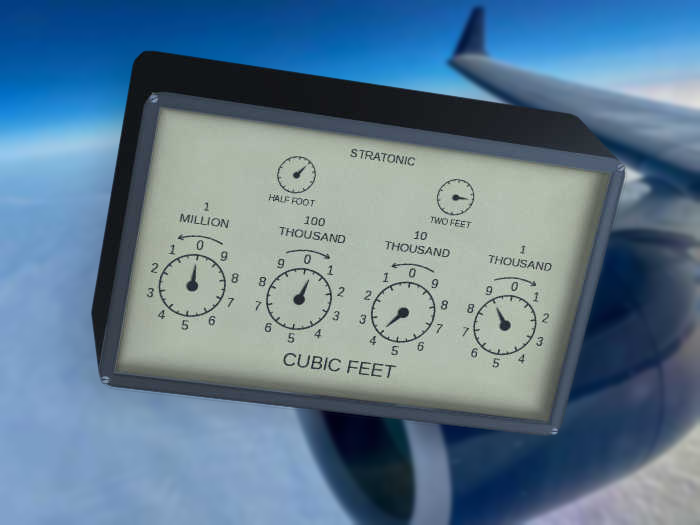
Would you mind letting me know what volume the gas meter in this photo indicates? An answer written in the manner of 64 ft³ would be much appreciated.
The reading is 3900 ft³
